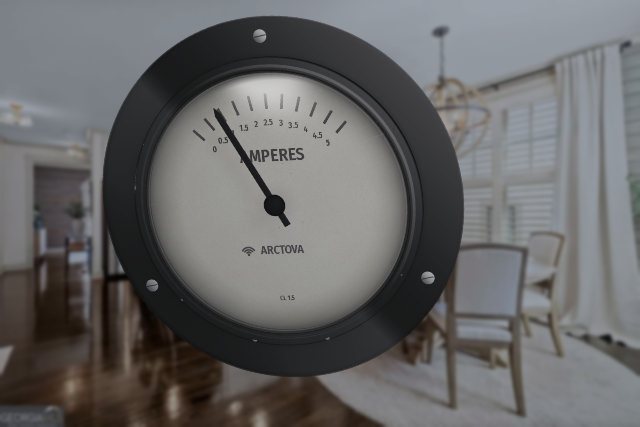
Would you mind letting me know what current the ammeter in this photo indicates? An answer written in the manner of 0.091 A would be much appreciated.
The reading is 1 A
